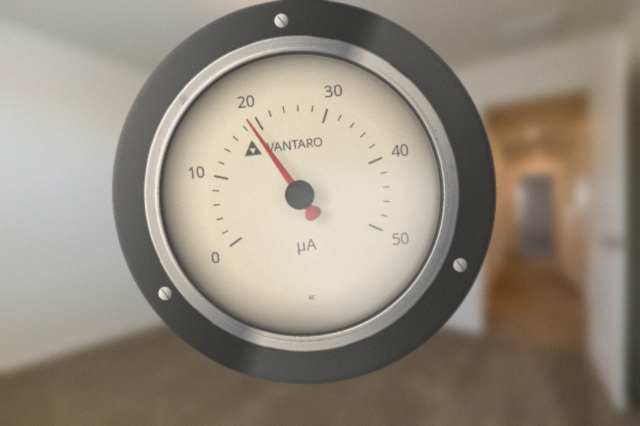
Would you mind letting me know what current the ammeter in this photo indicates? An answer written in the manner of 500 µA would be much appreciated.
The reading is 19 µA
